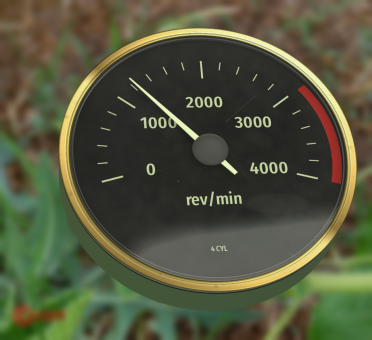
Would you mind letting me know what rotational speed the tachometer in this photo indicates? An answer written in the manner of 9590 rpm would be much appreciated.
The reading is 1200 rpm
